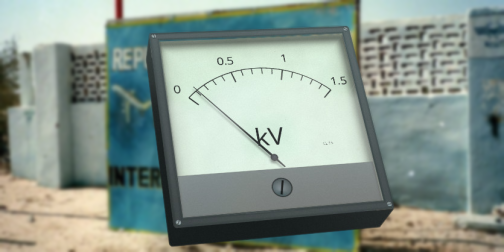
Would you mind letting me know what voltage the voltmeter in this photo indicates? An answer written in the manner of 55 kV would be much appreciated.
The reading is 0.1 kV
